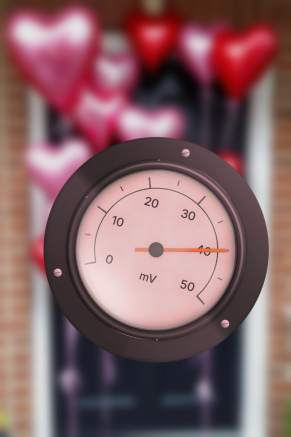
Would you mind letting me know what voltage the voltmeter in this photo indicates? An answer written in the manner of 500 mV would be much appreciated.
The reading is 40 mV
